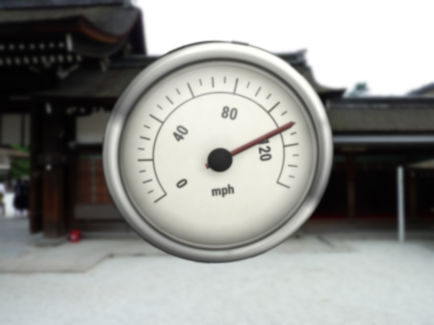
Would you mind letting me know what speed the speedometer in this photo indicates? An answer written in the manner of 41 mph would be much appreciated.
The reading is 110 mph
